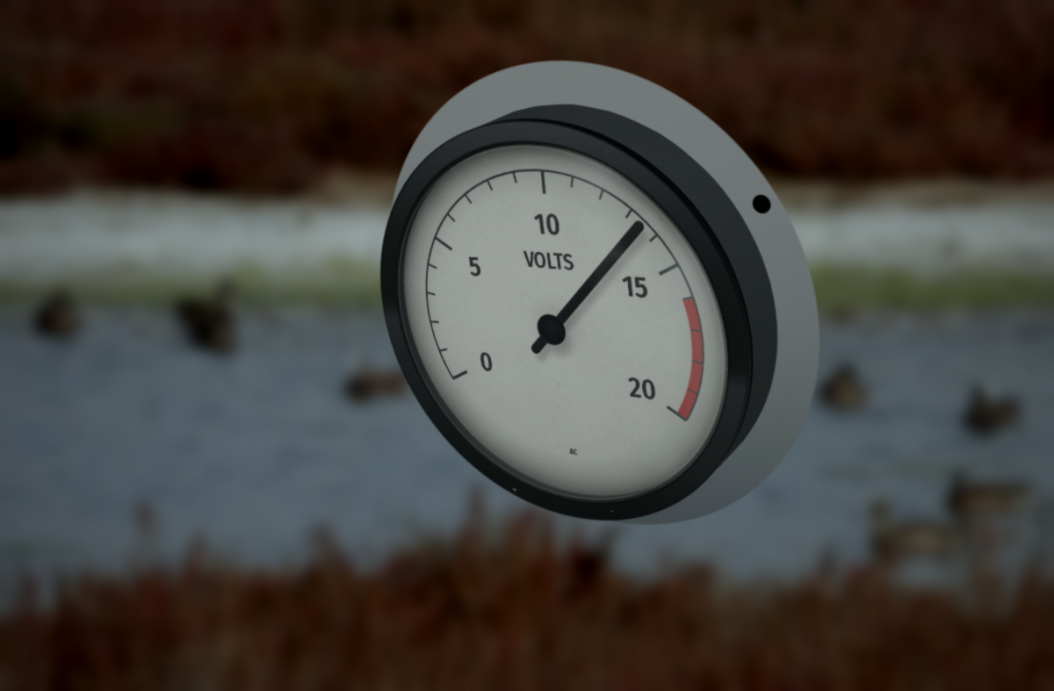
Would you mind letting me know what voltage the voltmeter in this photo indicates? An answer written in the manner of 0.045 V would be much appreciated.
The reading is 13.5 V
